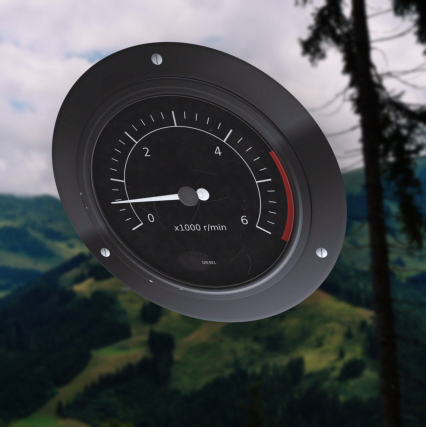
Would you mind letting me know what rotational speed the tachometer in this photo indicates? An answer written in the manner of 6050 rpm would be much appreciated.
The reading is 600 rpm
